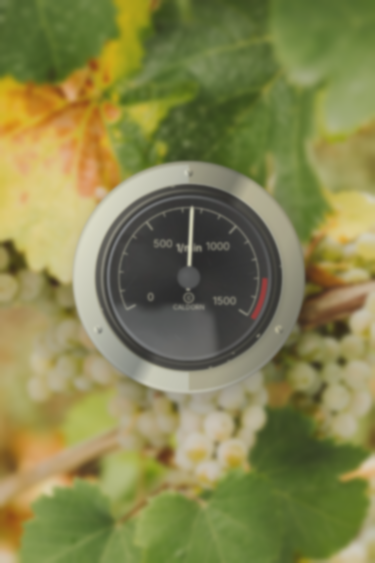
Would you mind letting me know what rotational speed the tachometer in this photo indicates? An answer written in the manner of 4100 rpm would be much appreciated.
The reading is 750 rpm
